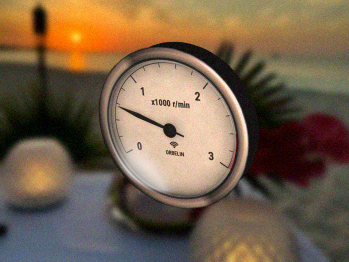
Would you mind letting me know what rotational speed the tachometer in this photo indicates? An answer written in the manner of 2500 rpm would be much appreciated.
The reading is 600 rpm
